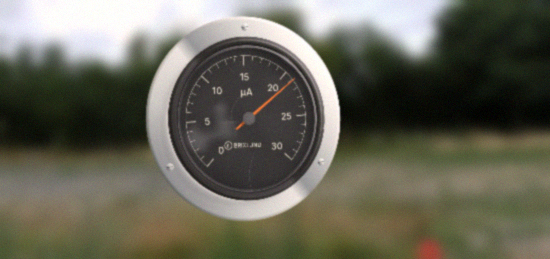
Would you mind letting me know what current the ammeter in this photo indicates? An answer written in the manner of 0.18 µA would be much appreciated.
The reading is 21 µA
